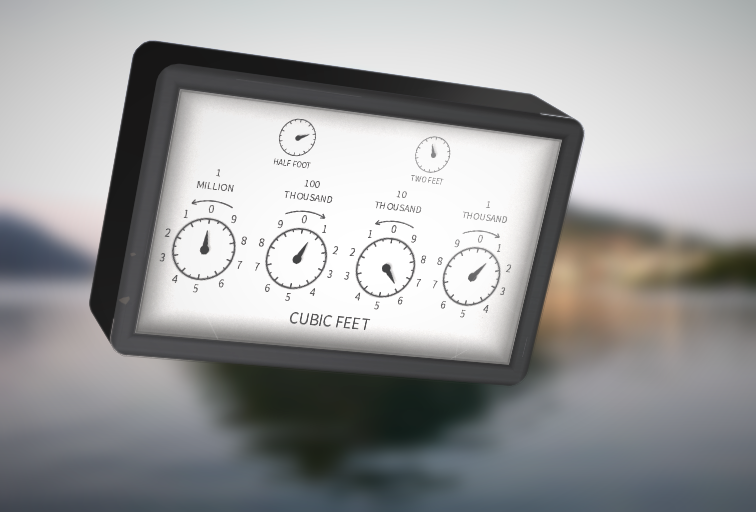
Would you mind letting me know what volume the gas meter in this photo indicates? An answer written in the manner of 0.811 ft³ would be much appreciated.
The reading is 6100 ft³
